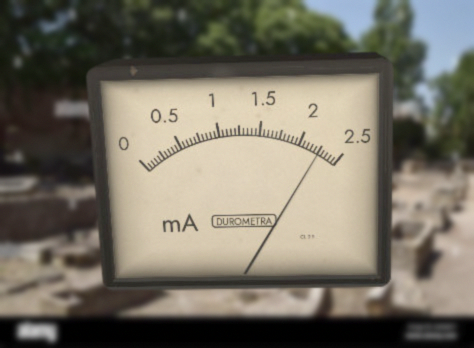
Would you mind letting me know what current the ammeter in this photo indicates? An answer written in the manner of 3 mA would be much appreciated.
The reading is 2.25 mA
